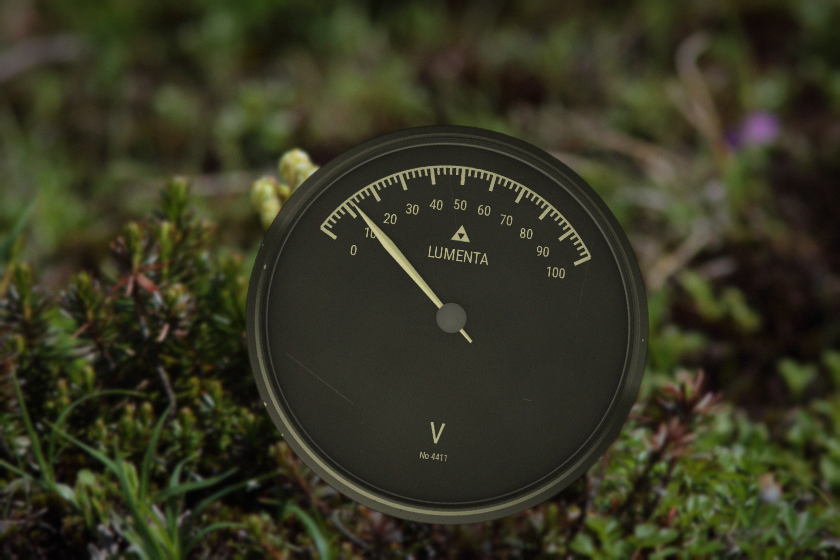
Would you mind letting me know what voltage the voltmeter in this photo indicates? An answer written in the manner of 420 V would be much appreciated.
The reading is 12 V
